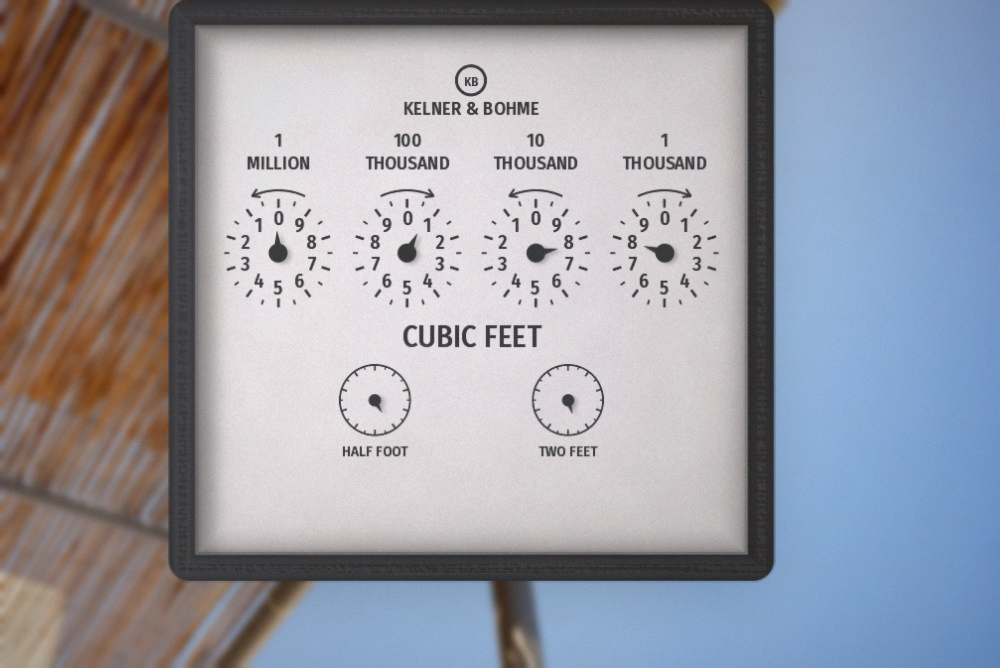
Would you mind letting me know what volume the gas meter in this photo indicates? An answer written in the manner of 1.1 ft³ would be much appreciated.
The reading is 7800 ft³
